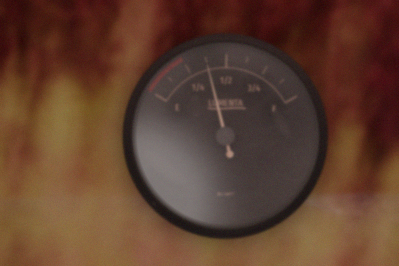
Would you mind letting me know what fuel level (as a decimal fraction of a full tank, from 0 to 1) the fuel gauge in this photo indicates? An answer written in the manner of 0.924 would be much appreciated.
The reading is 0.375
